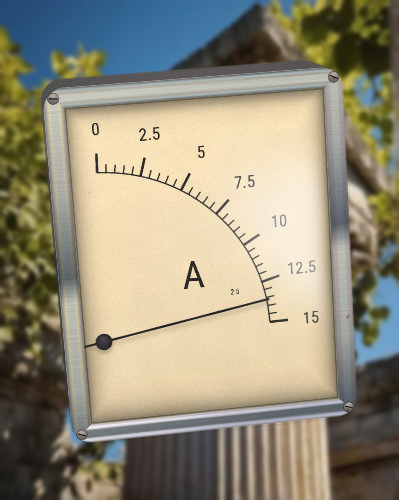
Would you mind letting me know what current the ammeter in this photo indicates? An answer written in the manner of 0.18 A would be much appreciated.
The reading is 13.5 A
